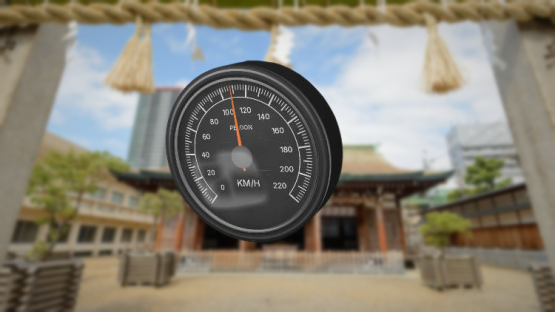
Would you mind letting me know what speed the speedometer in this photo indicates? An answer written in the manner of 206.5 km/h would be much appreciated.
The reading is 110 km/h
